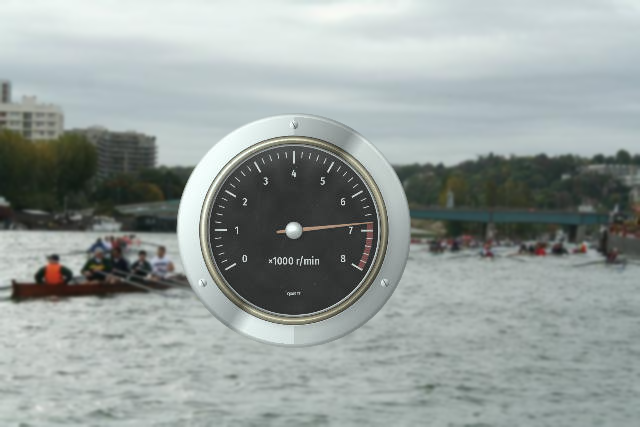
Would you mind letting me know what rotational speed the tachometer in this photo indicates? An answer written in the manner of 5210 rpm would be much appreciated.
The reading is 6800 rpm
